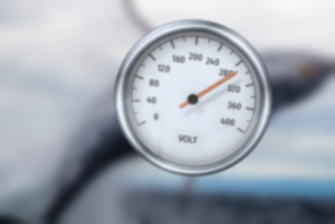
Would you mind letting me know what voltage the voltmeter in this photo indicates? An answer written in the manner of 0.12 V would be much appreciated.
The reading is 290 V
